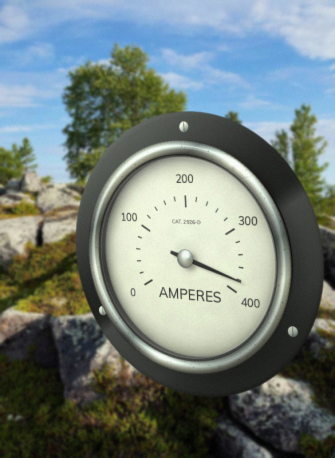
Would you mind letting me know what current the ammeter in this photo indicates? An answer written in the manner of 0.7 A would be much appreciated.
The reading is 380 A
